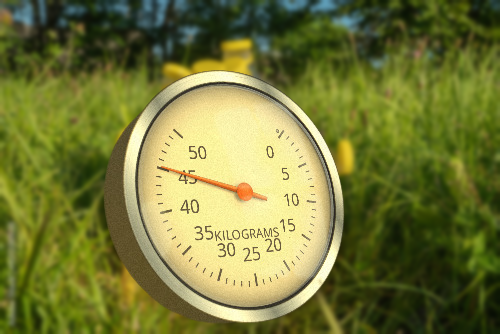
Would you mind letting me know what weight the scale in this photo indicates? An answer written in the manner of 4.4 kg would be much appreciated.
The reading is 45 kg
